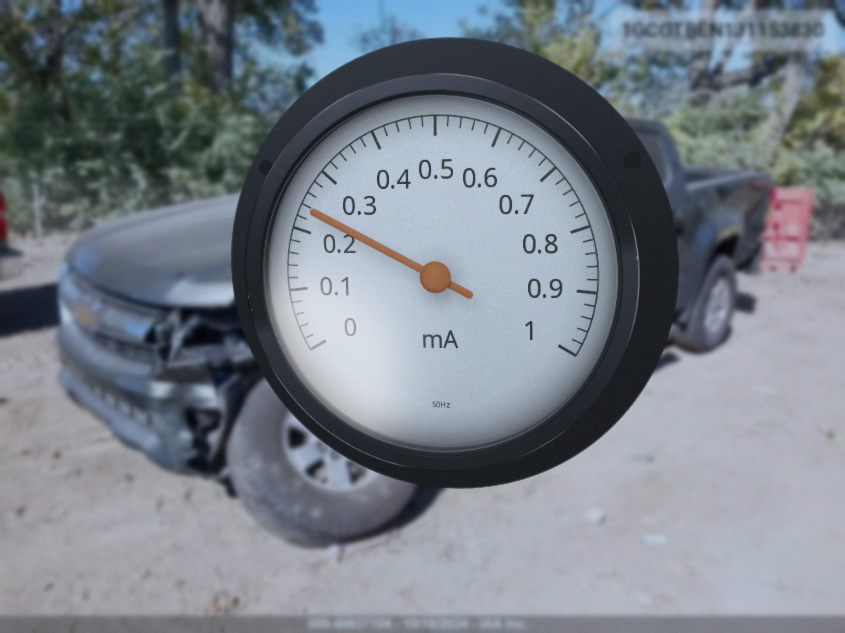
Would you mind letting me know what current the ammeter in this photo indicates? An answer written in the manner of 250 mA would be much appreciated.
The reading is 0.24 mA
